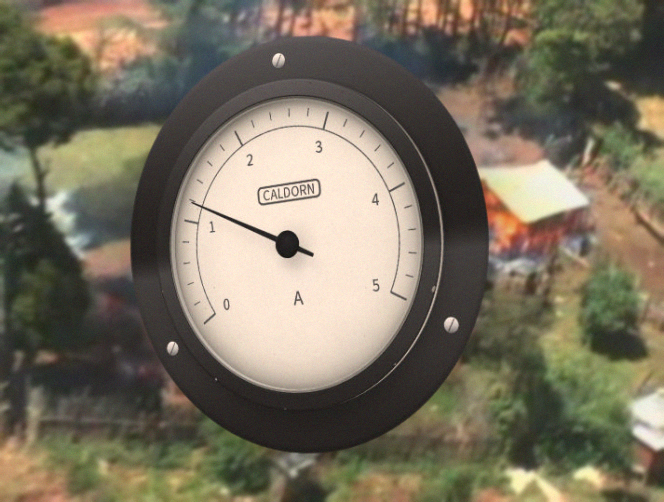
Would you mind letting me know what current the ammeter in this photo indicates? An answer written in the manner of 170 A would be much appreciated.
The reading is 1.2 A
